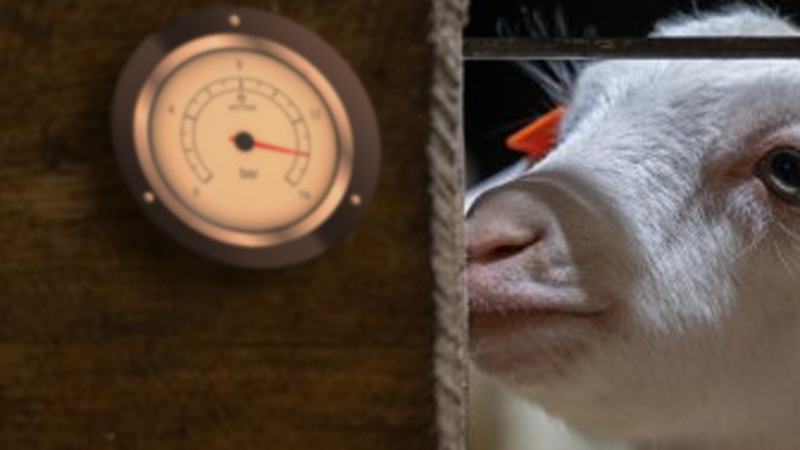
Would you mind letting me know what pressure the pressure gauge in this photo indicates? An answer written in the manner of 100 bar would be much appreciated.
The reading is 14 bar
